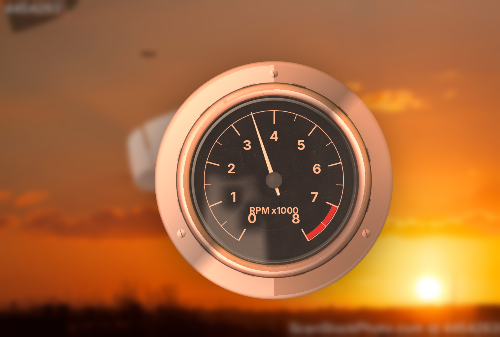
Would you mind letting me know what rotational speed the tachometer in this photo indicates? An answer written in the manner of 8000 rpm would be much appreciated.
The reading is 3500 rpm
